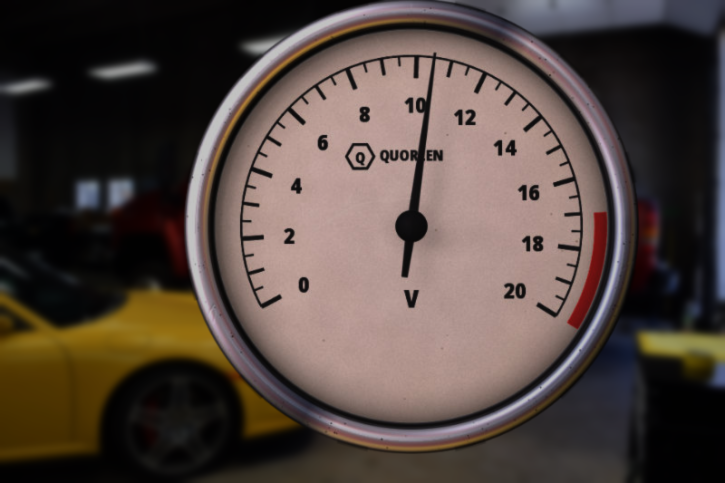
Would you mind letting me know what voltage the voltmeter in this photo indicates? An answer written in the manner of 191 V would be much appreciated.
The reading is 10.5 V
